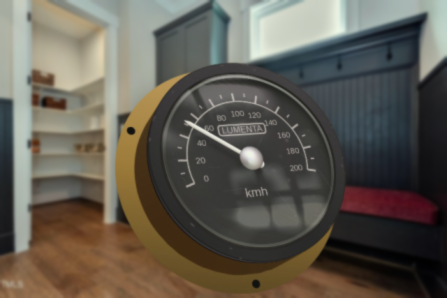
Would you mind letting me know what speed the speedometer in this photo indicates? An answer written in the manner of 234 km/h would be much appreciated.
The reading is 50 km/h
